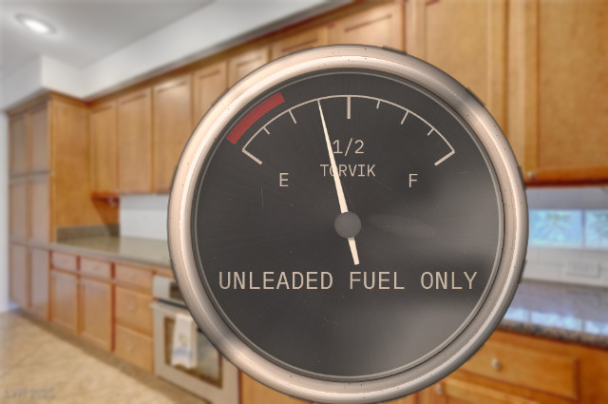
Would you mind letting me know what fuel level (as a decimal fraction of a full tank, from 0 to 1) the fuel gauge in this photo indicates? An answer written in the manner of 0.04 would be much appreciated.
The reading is 0.375
